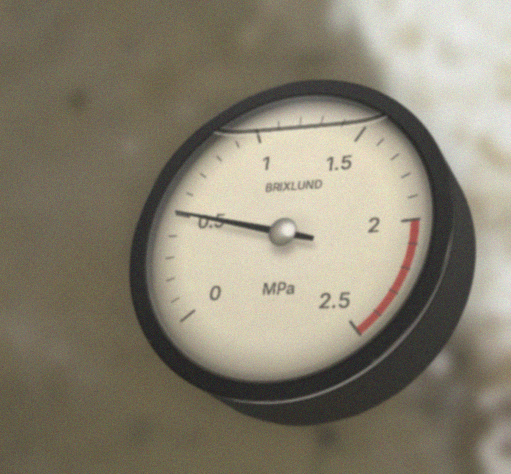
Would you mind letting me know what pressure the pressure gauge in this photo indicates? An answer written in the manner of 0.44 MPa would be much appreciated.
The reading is 0.5 MPa
